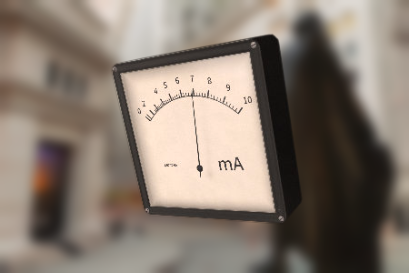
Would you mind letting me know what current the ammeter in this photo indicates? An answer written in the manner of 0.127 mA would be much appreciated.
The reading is 7 mA
